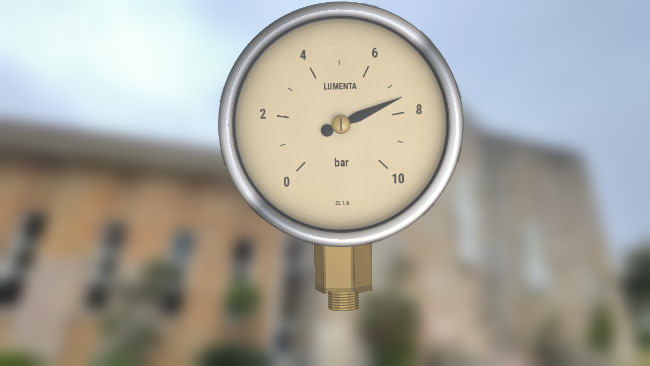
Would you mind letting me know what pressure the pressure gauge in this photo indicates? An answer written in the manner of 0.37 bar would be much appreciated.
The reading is 7.5 bar
